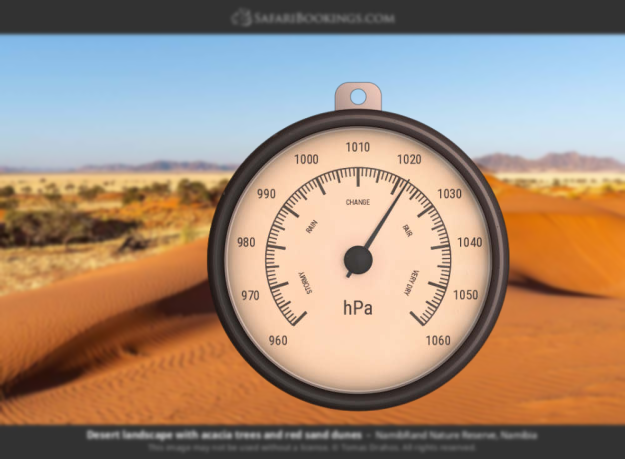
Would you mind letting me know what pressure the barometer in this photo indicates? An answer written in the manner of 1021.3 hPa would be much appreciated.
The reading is 1022 hPa
